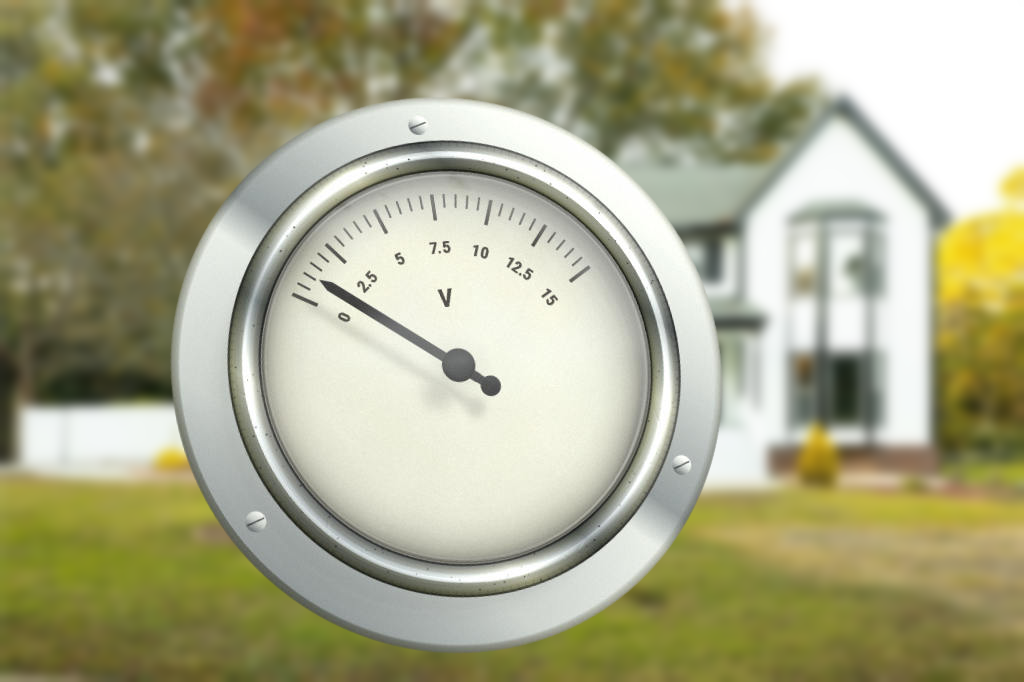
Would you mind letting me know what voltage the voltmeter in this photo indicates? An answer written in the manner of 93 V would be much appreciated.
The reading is 1 V
